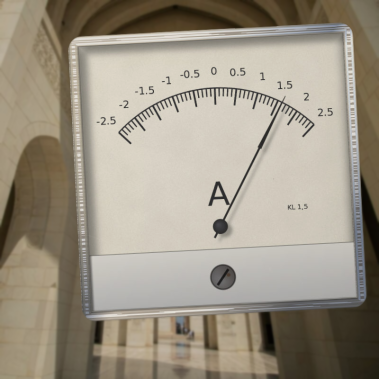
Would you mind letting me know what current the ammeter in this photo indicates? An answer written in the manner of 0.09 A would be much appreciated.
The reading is 1.6 A
